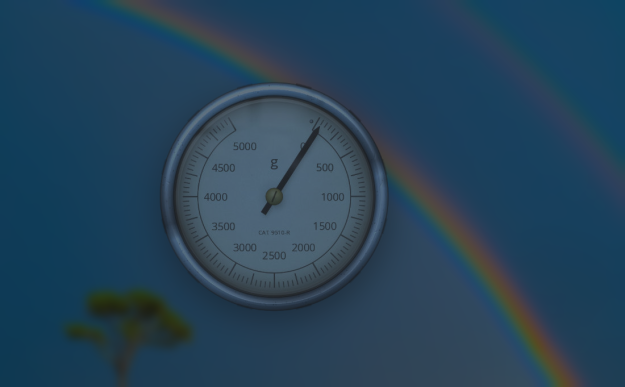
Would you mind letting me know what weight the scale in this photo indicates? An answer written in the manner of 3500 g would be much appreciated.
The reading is 50 g
